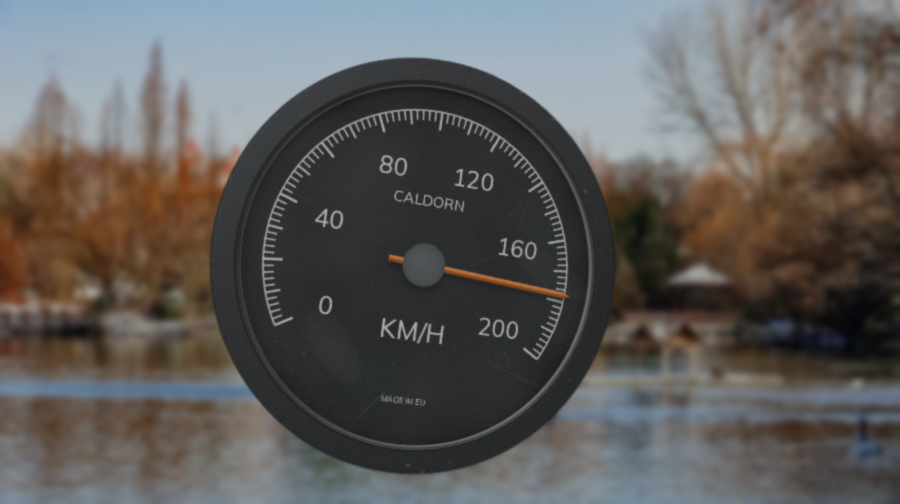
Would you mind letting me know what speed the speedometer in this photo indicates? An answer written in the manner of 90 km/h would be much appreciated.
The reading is 178 km/h
